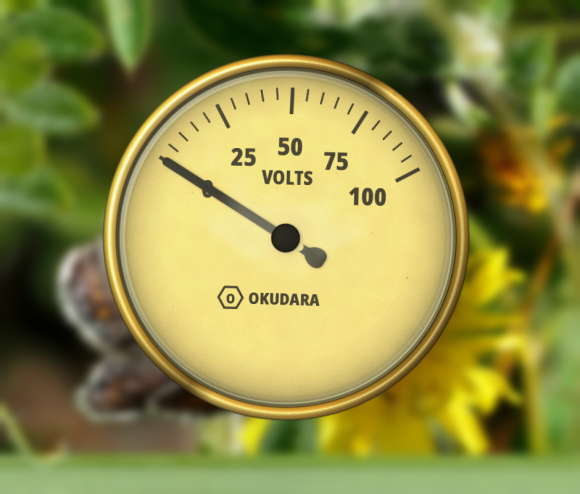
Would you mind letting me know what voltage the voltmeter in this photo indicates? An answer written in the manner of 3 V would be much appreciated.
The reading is 0 V
